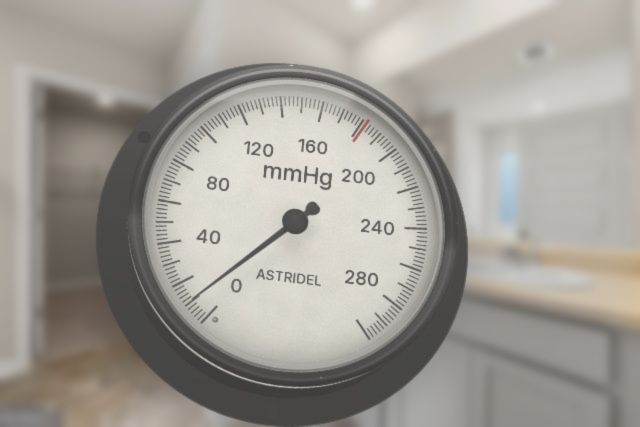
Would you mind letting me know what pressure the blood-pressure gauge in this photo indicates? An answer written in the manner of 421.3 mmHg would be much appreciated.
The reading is 10 mmHg
